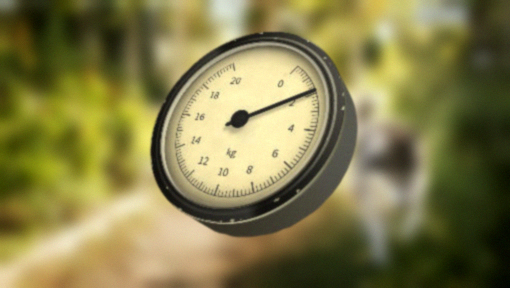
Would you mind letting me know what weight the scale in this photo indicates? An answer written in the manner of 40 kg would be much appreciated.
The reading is 2 kg
